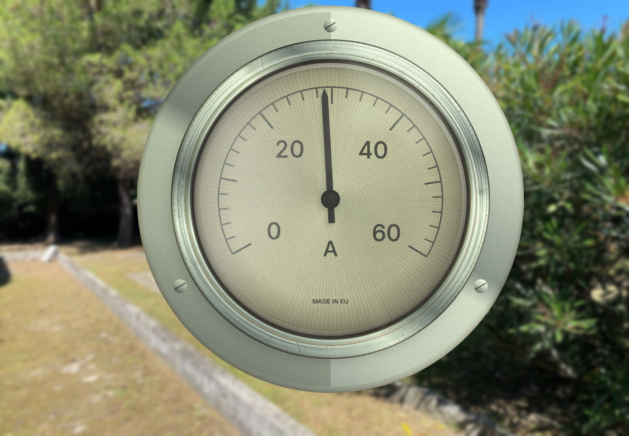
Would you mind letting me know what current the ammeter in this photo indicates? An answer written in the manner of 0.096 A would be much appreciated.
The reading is 29 A
